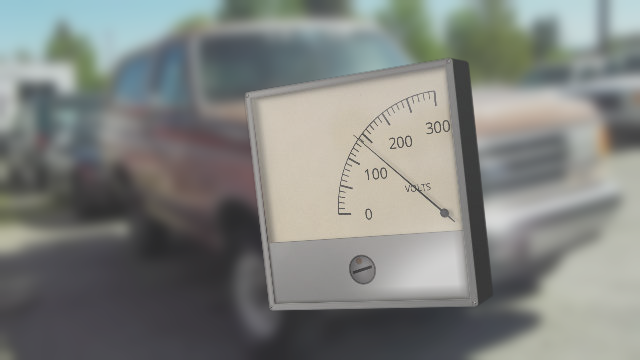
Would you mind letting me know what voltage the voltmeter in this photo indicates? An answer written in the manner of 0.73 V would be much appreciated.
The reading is 140 V
